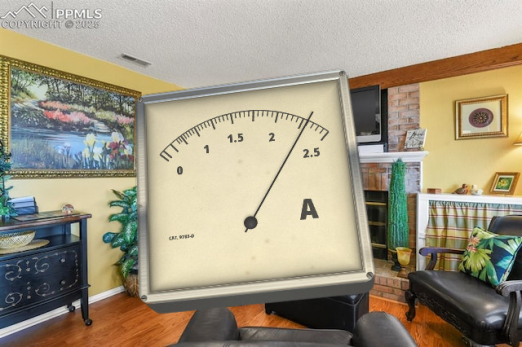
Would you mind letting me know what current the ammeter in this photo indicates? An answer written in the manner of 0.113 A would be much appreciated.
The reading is 2.3 A
